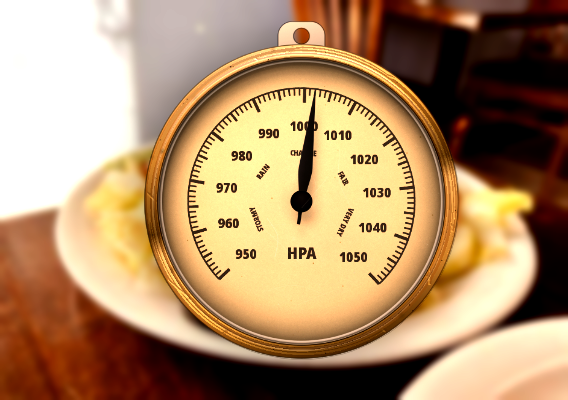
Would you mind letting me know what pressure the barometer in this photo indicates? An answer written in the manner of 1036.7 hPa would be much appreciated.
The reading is 1002 hPa
